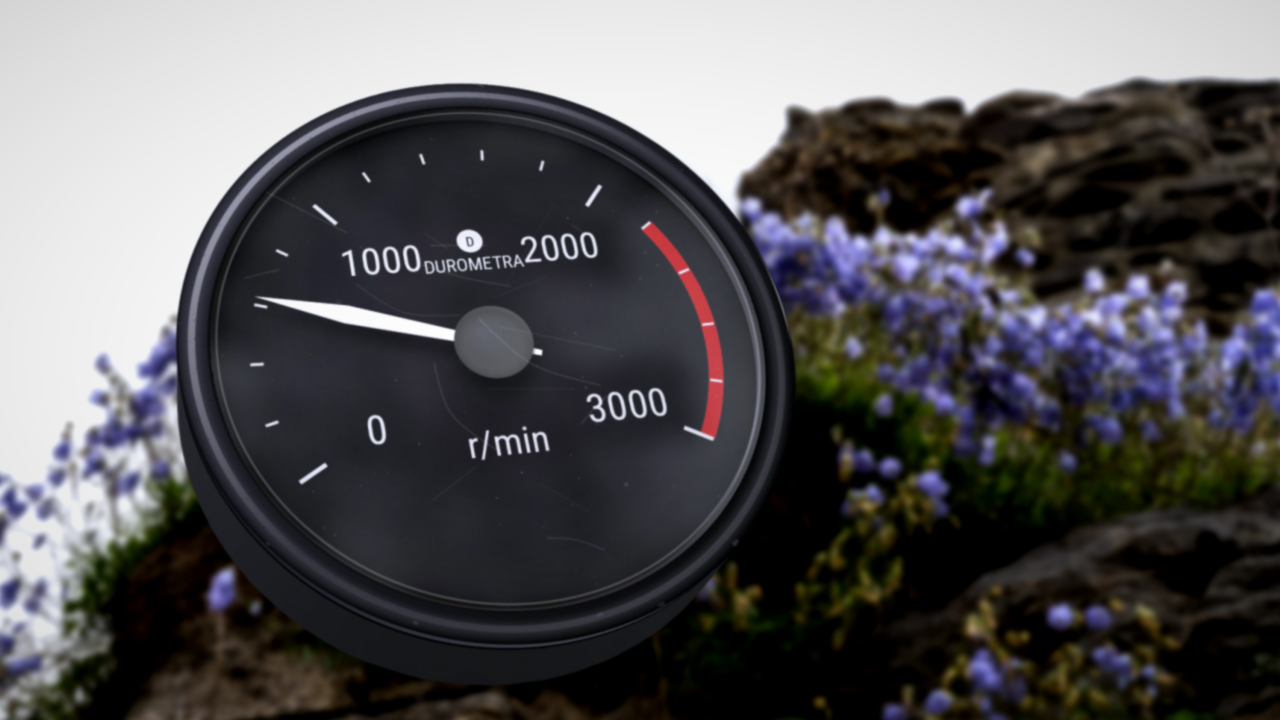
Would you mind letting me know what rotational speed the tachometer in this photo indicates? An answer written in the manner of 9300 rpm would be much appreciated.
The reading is 600 rpm
